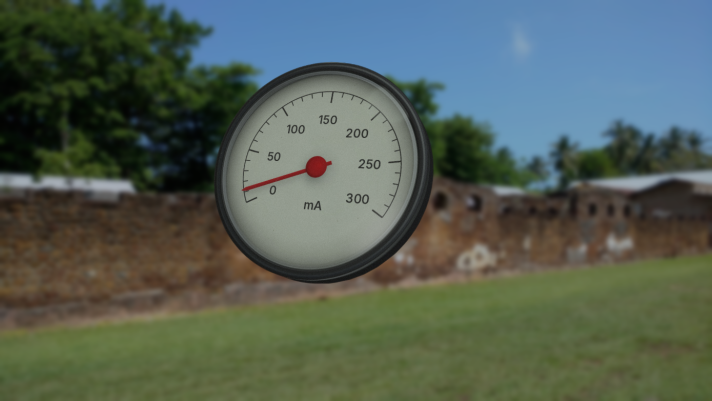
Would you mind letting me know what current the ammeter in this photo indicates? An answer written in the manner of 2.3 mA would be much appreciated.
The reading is 10 mA
